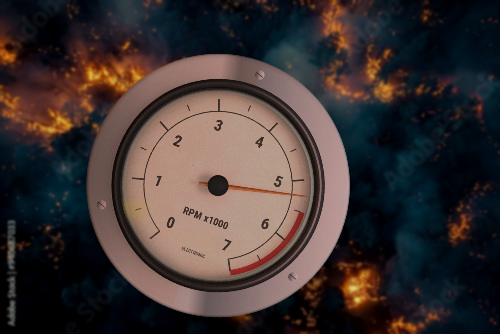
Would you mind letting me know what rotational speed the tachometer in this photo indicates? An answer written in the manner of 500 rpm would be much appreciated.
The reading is 5250 rpm
